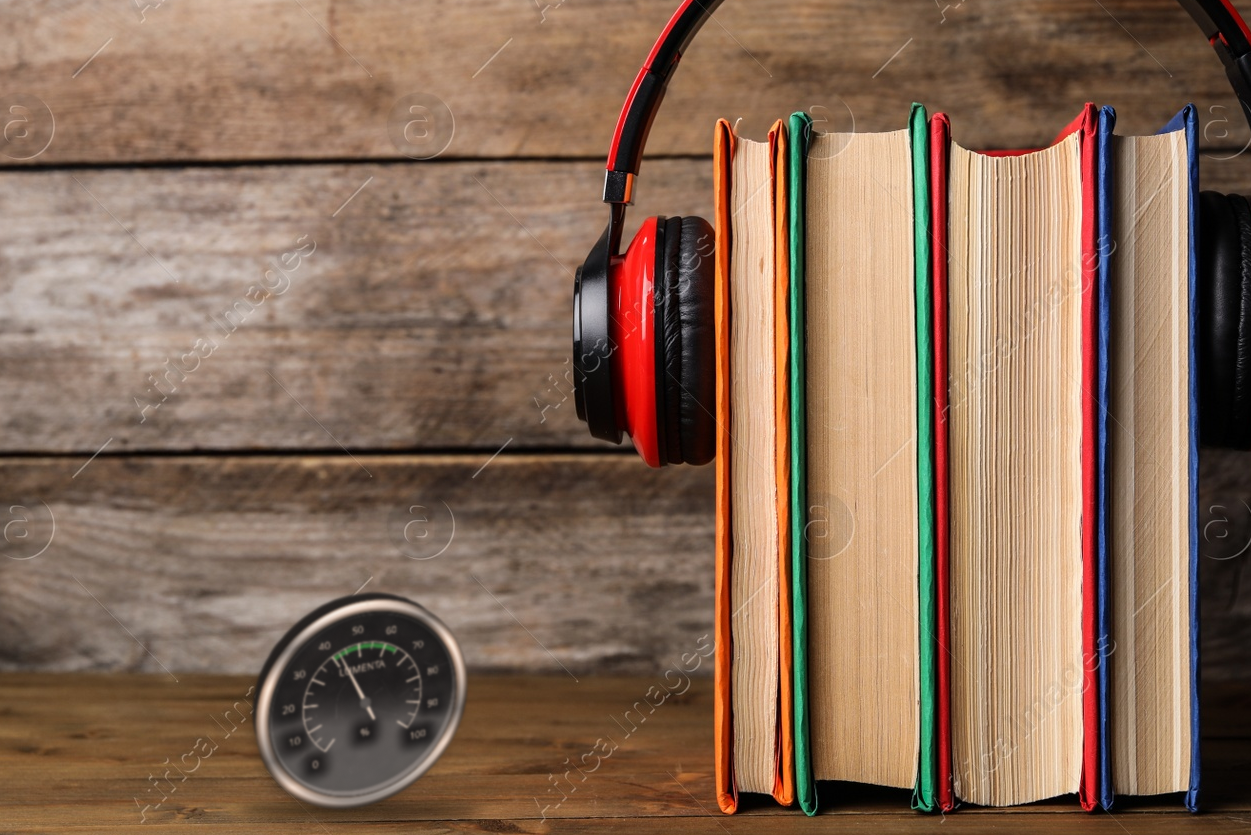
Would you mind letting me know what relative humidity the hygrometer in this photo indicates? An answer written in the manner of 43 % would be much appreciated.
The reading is 42.5 %
